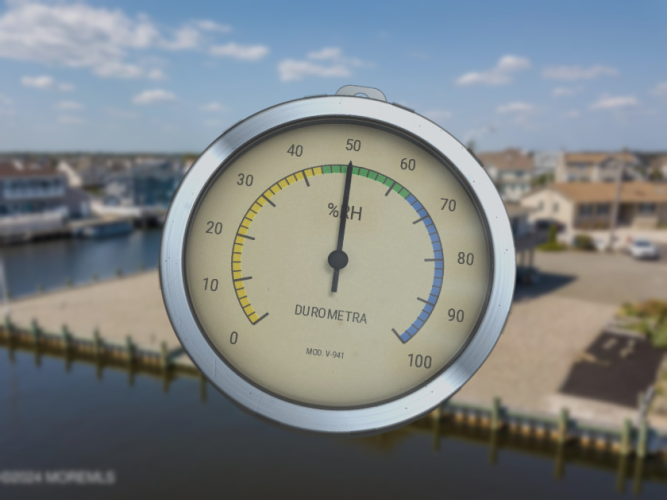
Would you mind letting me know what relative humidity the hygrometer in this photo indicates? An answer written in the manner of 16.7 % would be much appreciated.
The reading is 50 %
